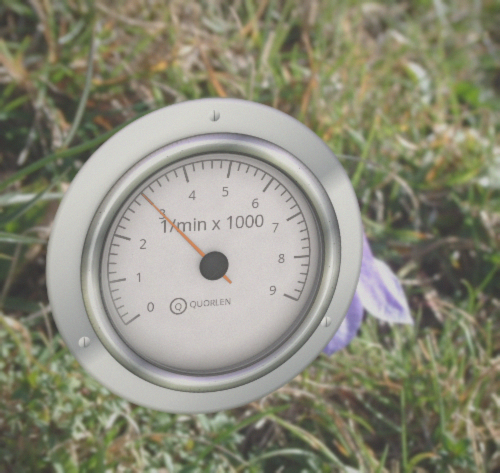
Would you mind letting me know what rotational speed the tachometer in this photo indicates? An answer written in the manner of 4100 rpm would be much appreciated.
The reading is 3000 rpm
